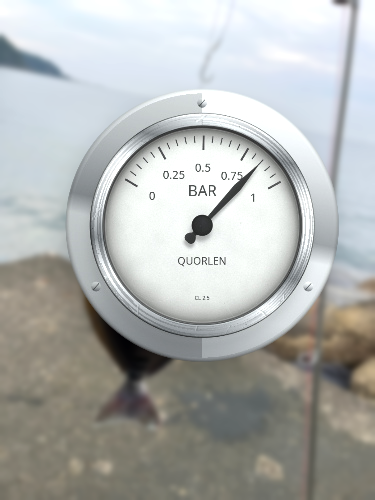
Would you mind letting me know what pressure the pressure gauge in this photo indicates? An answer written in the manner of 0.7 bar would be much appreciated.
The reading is 0.85 bar
